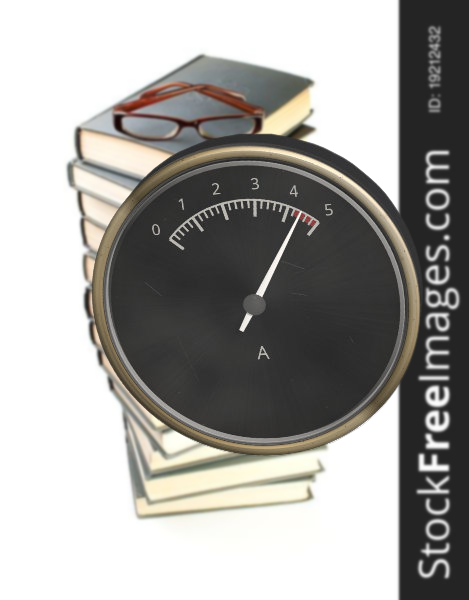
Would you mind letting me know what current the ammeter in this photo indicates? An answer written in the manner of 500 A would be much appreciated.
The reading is 4.4 A
